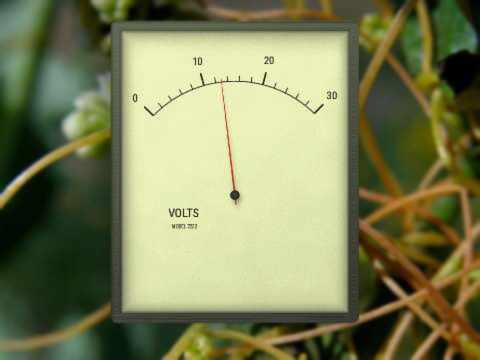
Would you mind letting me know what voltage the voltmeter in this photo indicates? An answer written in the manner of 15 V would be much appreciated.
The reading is 13 V
